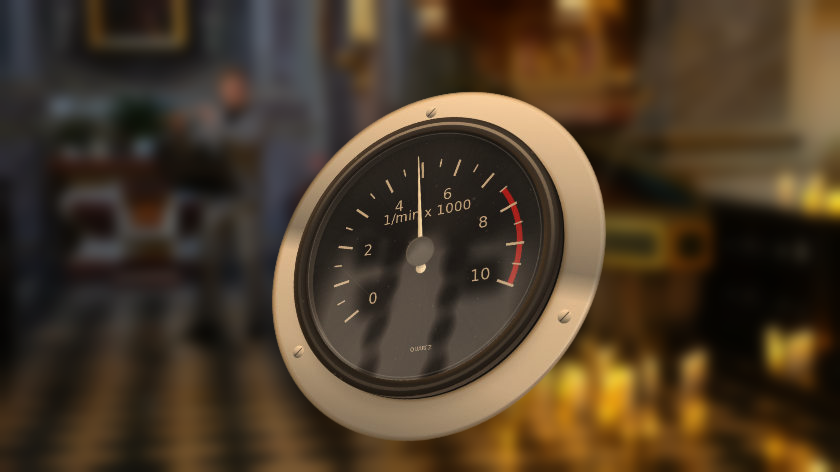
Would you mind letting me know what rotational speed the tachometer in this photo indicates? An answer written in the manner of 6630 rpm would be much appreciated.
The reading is 5000 rpm
